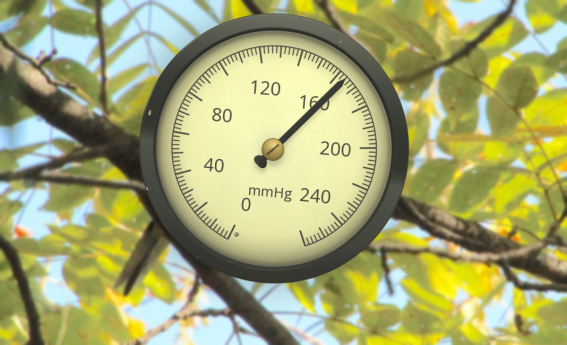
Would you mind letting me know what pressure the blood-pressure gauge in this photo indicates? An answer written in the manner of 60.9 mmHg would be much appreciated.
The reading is 164 mmHg
